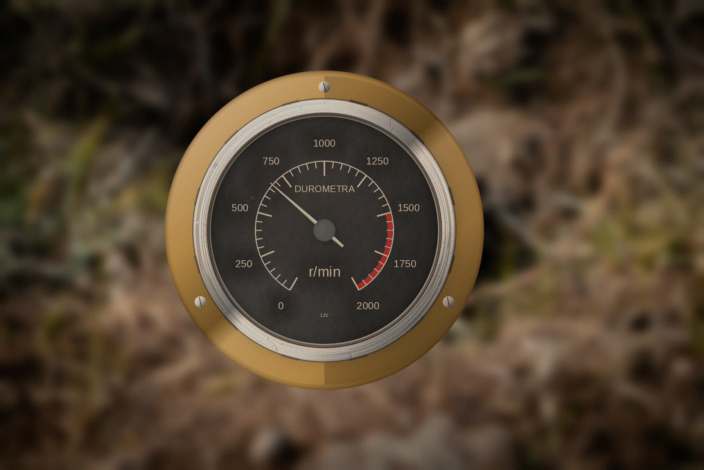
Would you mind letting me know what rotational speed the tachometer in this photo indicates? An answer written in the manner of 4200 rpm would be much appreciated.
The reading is 675 rpm
